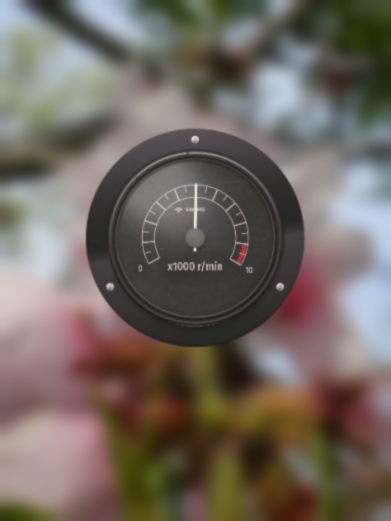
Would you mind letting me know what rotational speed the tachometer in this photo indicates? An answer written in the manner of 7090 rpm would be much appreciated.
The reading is 5000 rpm
